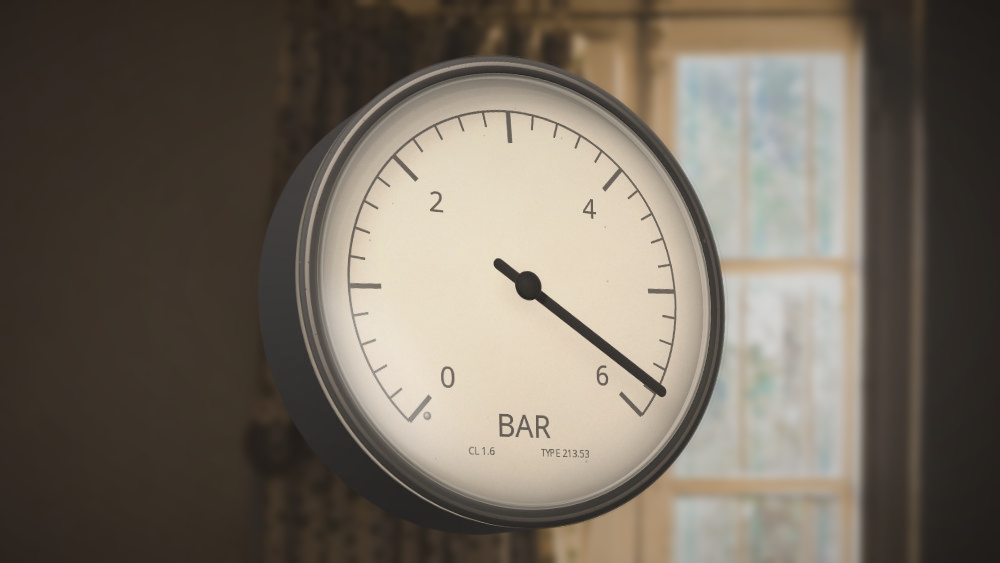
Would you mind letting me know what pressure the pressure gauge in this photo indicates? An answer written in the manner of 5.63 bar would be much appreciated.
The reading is 5.8 bar
